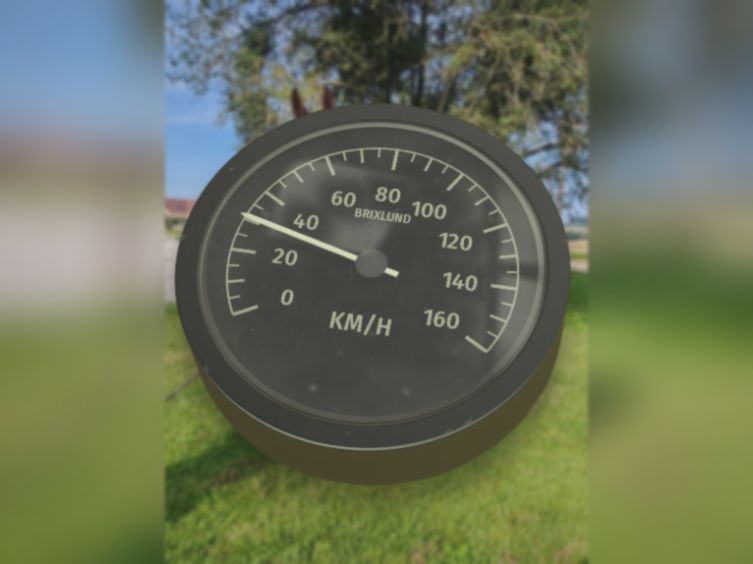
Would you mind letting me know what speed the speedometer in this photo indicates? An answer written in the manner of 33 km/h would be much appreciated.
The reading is 30 km/h
